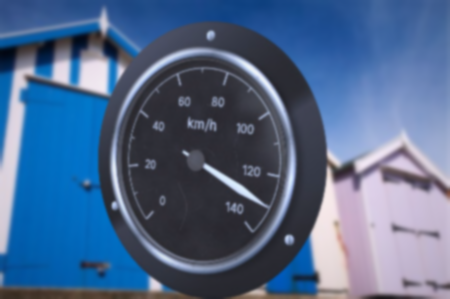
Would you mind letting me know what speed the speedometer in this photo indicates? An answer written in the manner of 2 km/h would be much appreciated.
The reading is 130 km/h
